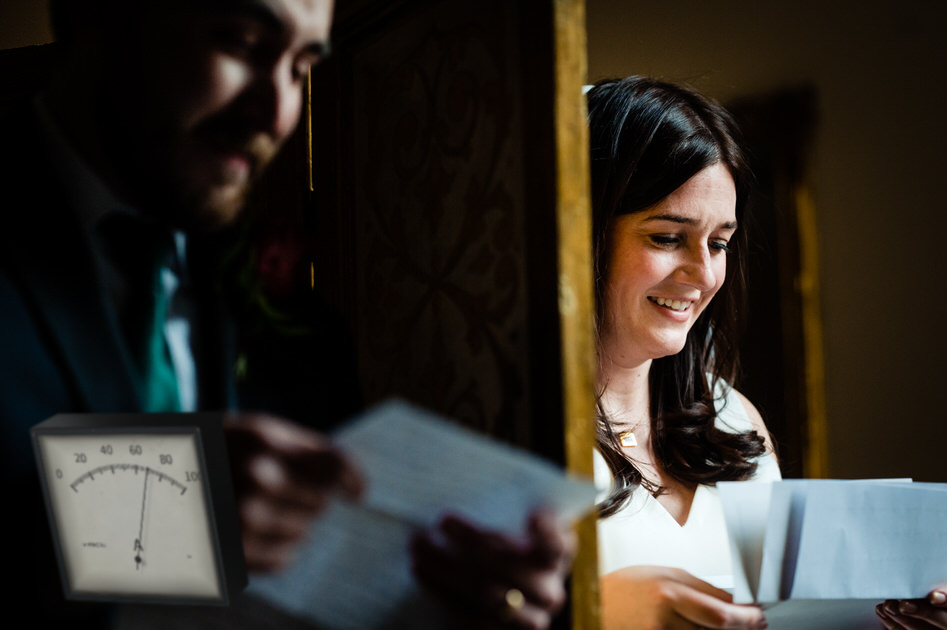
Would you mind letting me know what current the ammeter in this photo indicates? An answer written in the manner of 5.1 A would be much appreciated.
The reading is 70 A
